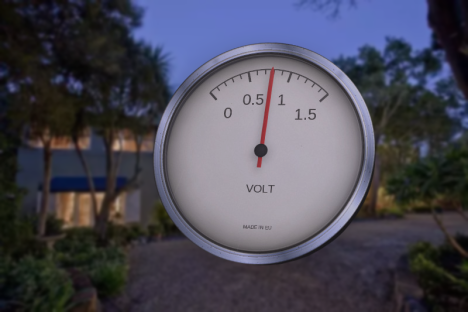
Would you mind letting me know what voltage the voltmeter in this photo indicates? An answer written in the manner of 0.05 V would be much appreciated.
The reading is 0.8 V
